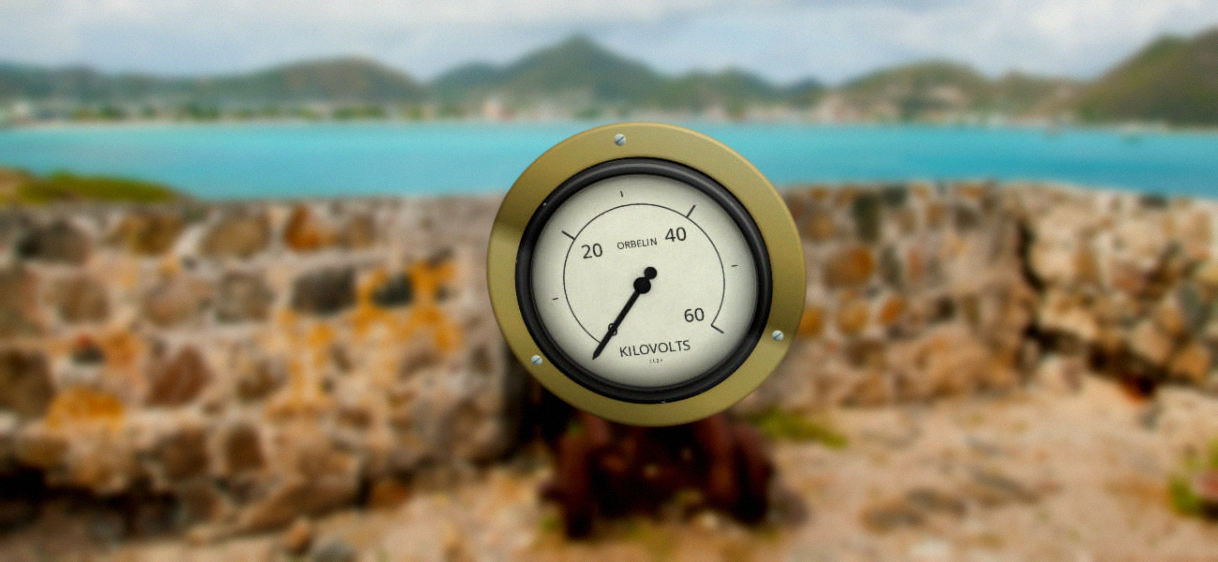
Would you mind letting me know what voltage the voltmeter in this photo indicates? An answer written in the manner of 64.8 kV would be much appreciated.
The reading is 0 kV
